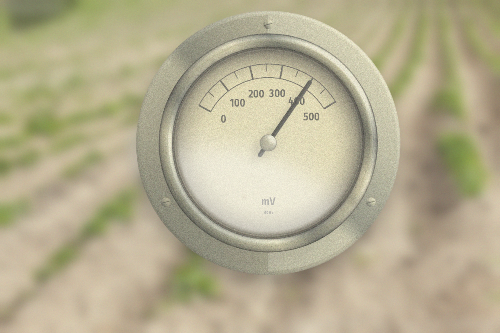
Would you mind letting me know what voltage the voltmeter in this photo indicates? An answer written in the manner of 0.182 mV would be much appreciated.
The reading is 400 mV
